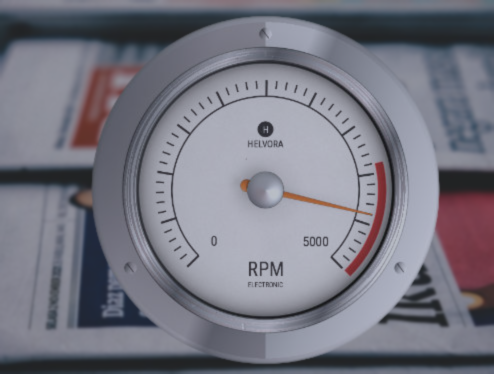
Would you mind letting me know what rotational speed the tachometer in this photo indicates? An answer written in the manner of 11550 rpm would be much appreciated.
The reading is 4400 rpm
